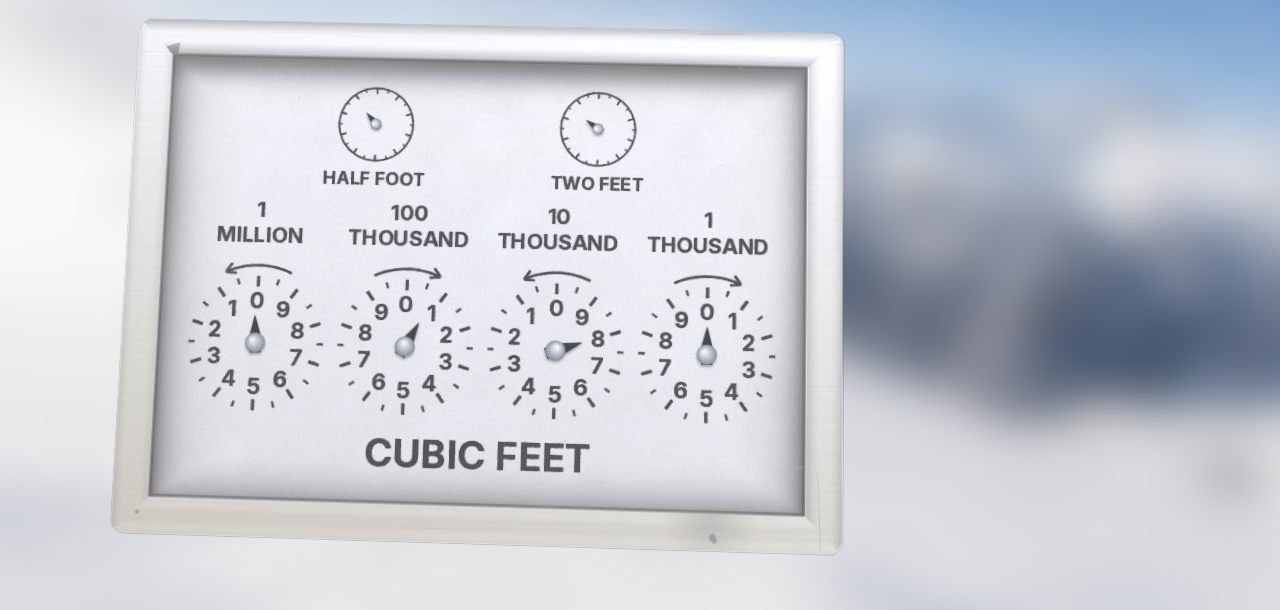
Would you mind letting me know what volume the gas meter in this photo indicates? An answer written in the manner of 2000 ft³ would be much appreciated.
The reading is 8000 ft³
